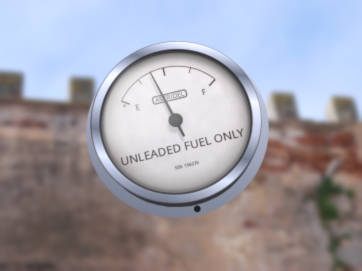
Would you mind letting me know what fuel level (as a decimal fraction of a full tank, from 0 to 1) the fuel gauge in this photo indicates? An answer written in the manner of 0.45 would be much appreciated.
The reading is 0.375
